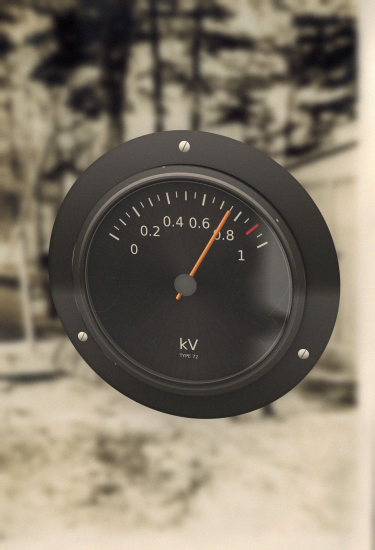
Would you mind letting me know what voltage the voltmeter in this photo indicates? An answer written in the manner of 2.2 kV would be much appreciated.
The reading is 0.75 kV
